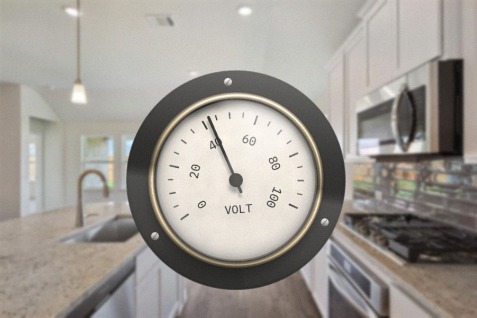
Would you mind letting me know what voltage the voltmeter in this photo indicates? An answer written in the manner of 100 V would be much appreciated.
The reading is 42.5 V
